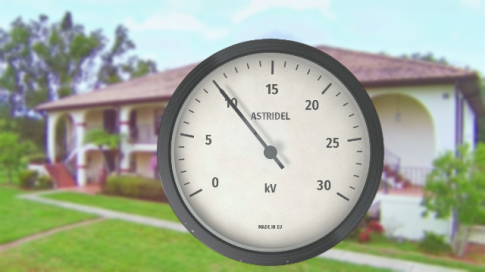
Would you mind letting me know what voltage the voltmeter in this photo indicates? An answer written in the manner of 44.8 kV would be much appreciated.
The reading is 10 kV
